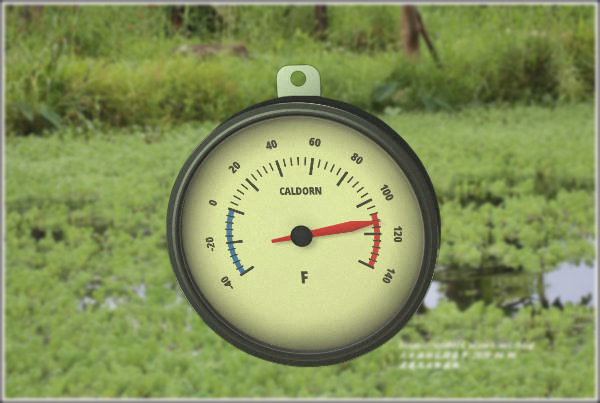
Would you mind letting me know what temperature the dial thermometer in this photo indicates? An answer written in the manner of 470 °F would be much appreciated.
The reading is 112 °F
